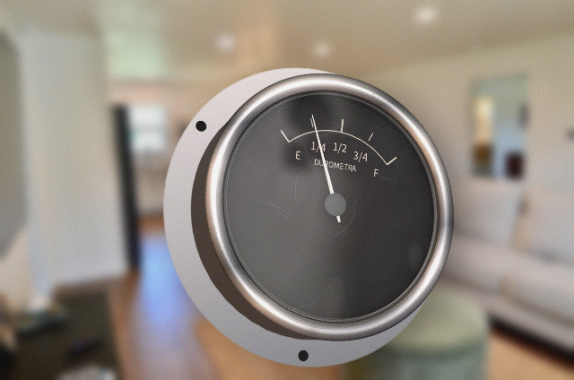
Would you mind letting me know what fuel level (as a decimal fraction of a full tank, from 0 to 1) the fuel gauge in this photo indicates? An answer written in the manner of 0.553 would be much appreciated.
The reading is 0.25
